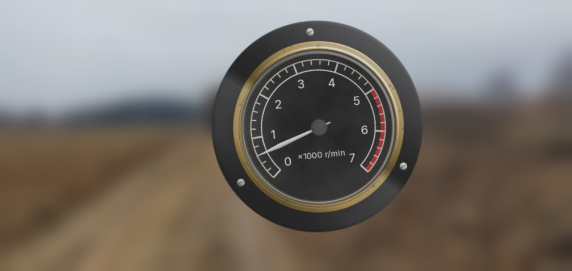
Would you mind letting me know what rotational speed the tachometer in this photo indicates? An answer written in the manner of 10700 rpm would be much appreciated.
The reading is 600 rpm
